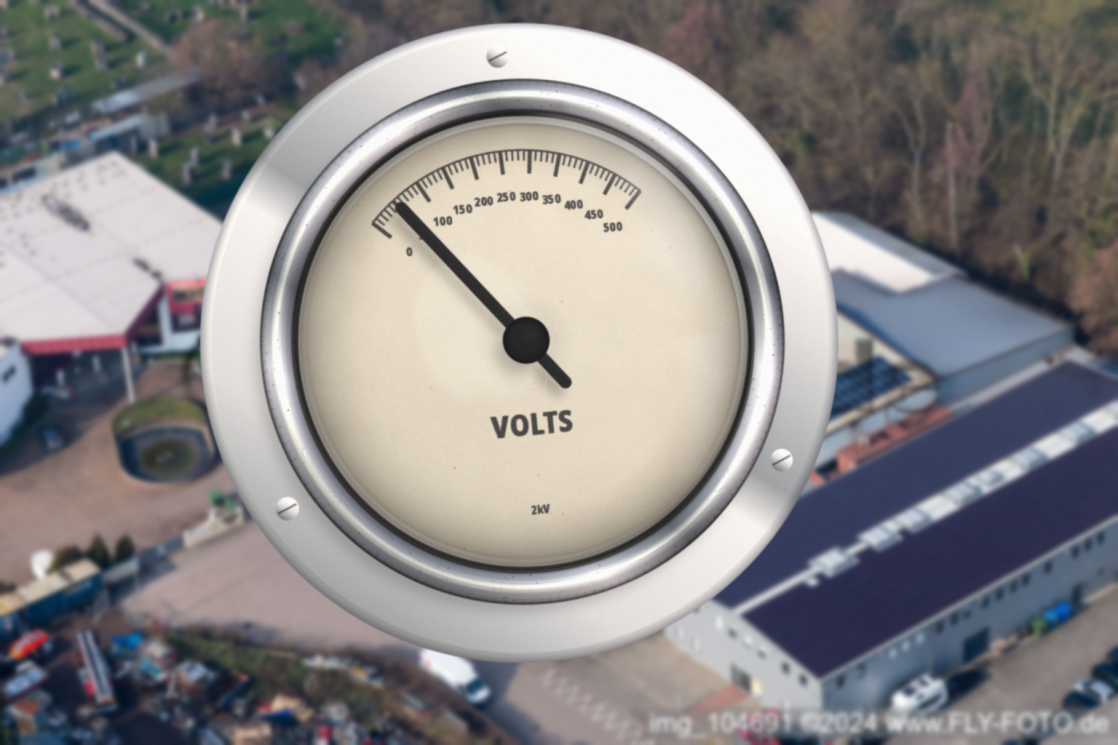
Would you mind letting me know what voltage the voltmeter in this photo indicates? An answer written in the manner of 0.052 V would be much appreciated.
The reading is 50 V
